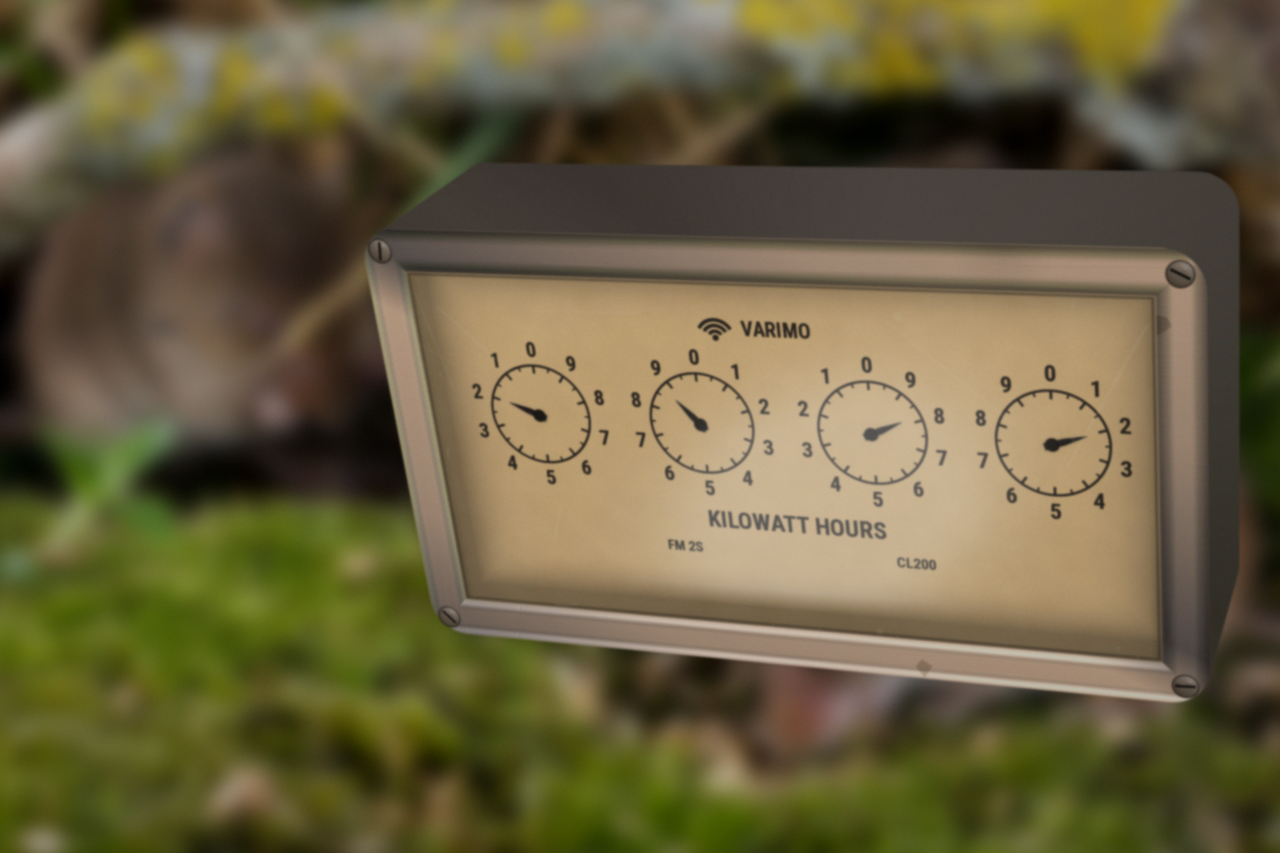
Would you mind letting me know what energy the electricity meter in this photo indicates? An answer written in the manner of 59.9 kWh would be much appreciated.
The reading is 1882 kWh
